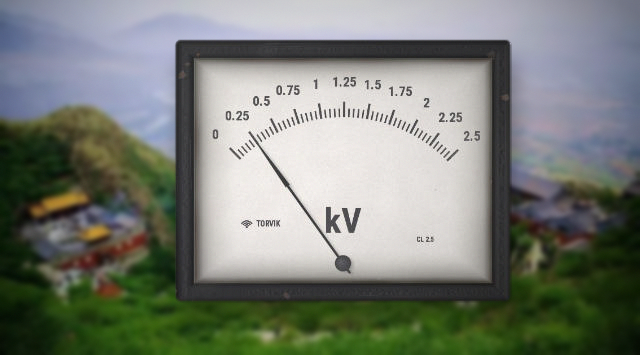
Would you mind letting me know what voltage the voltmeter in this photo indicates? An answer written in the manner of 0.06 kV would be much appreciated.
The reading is 0.25 kV
